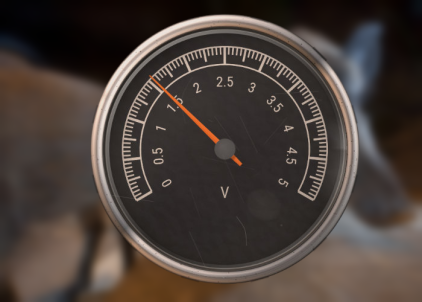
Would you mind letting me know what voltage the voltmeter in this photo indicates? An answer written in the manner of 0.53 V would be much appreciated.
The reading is 1.55 V
